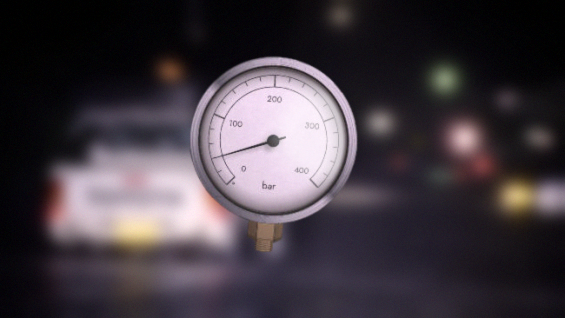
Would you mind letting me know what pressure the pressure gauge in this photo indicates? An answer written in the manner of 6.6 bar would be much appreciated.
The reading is 40 bar
